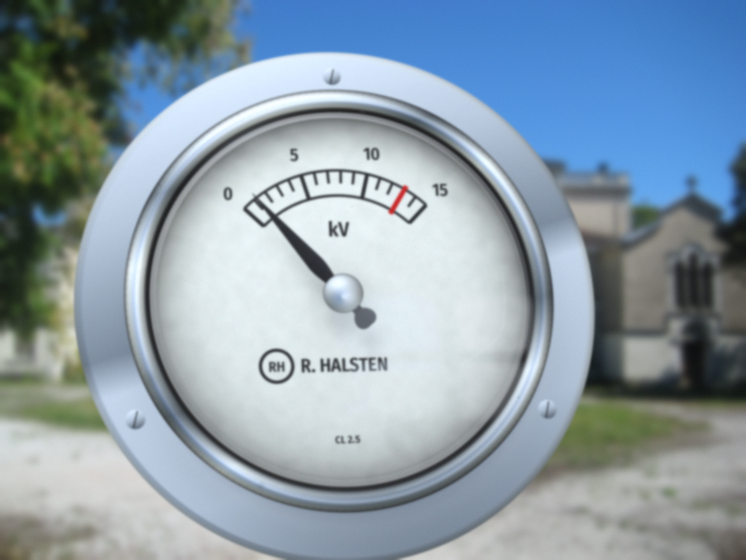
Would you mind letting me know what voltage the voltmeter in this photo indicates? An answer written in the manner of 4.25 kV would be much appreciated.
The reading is 1 kV
